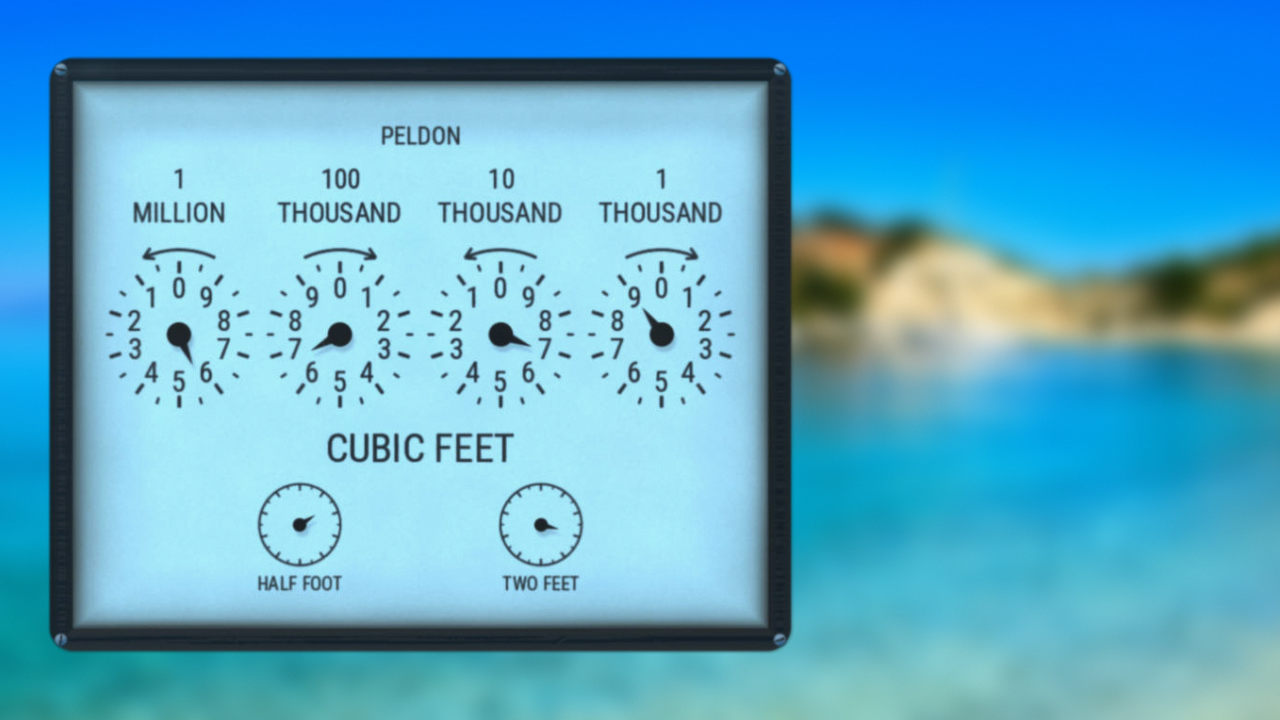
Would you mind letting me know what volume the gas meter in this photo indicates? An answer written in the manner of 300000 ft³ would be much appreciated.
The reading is 566900 ft³
